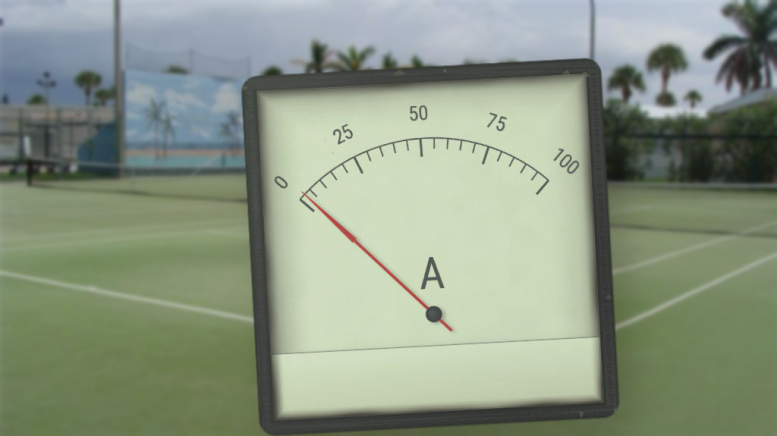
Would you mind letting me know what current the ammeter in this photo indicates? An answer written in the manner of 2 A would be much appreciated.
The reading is 2.5 A
